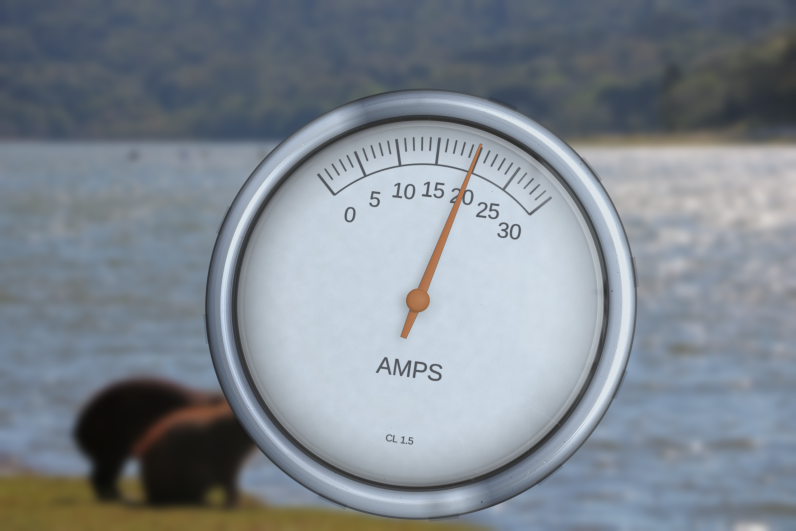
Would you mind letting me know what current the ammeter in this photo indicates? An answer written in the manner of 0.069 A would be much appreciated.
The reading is 20 A
